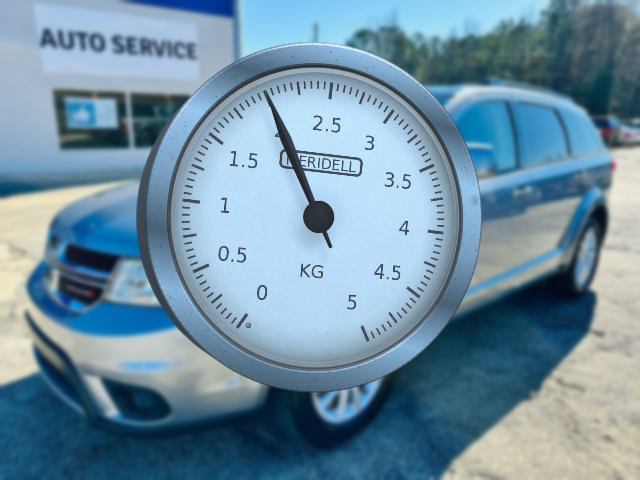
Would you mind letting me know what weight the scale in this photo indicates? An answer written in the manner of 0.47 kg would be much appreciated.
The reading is 2 kg
